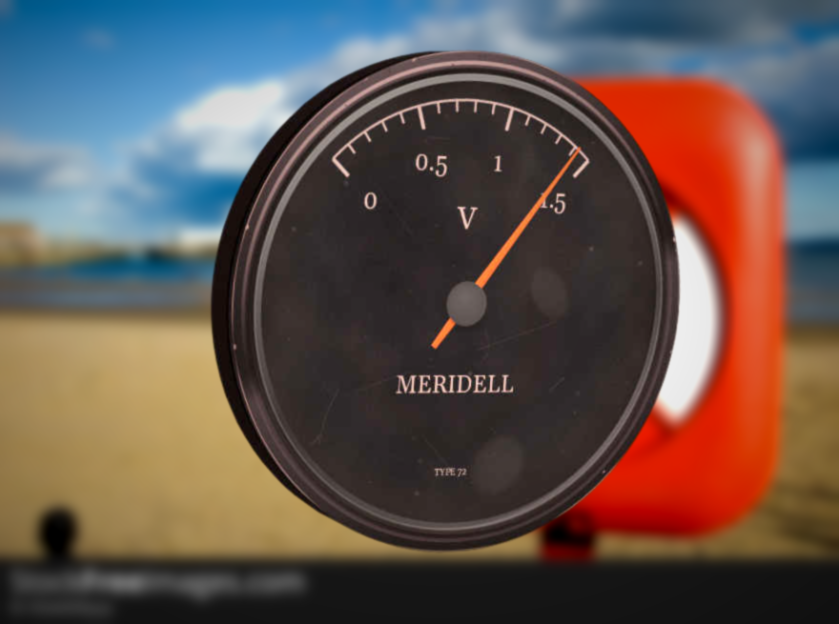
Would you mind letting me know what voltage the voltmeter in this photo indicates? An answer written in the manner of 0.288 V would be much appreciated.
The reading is 1.4 V
